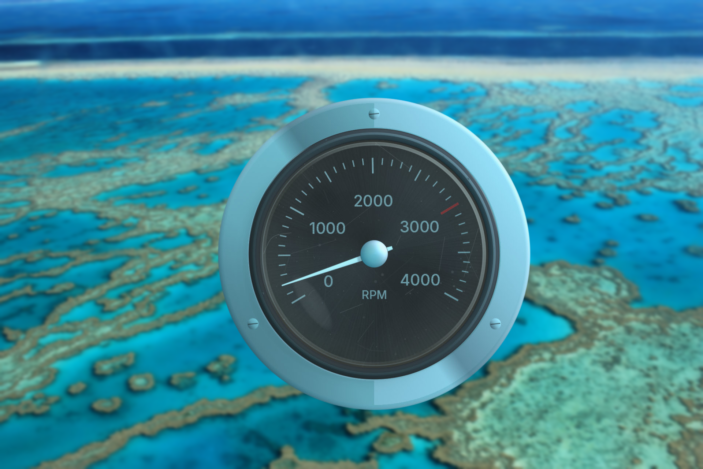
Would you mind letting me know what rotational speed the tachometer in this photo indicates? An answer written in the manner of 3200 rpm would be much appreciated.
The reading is 200 rpm
